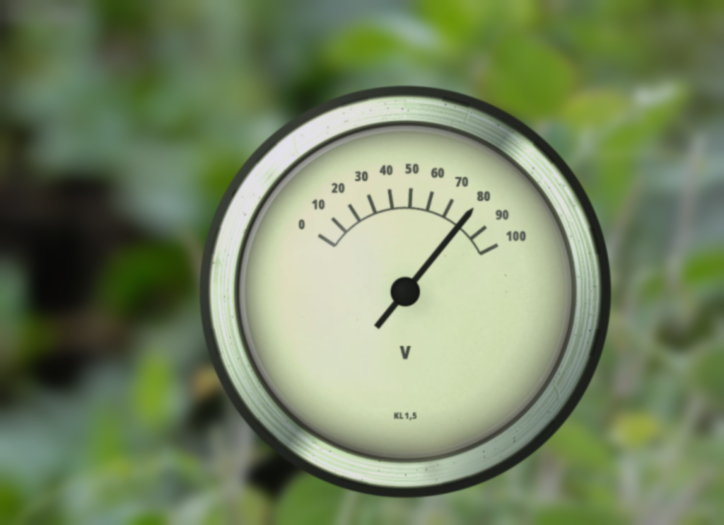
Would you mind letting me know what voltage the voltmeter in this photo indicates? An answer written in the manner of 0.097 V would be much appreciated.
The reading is 80 V
